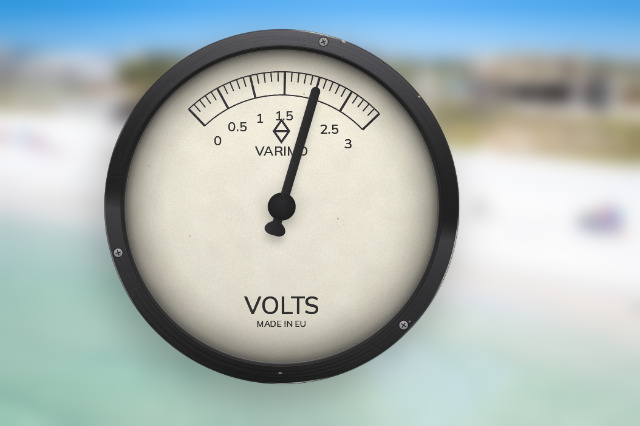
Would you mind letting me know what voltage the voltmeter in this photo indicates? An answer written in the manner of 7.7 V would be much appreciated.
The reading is 2 V
